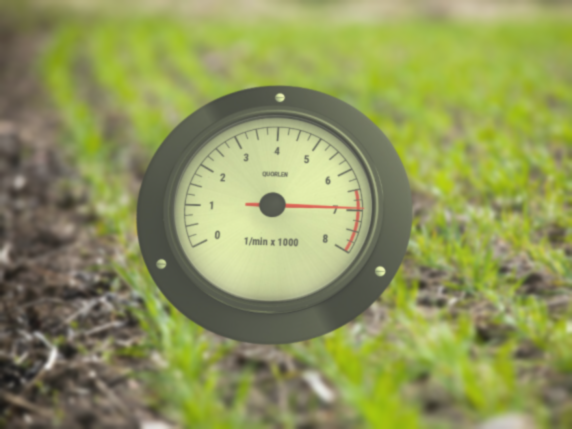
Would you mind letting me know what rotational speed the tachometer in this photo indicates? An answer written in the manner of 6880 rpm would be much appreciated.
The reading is 7000 rpm
